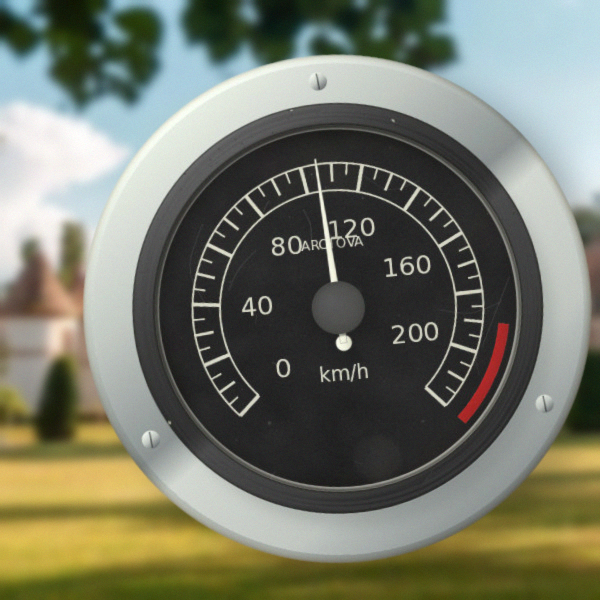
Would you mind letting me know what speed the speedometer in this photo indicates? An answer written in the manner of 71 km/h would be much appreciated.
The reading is 105 km/h
